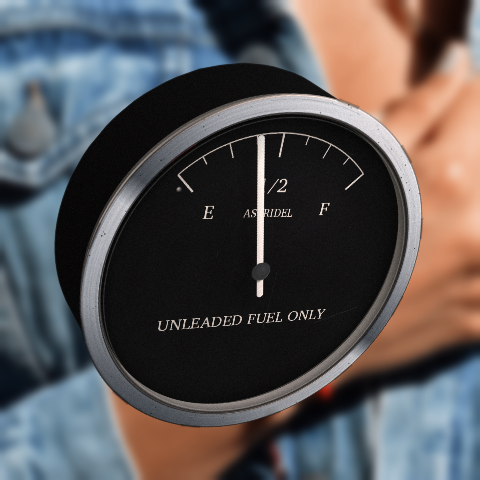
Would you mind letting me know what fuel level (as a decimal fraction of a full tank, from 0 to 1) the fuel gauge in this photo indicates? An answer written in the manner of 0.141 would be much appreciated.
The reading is 0.375
